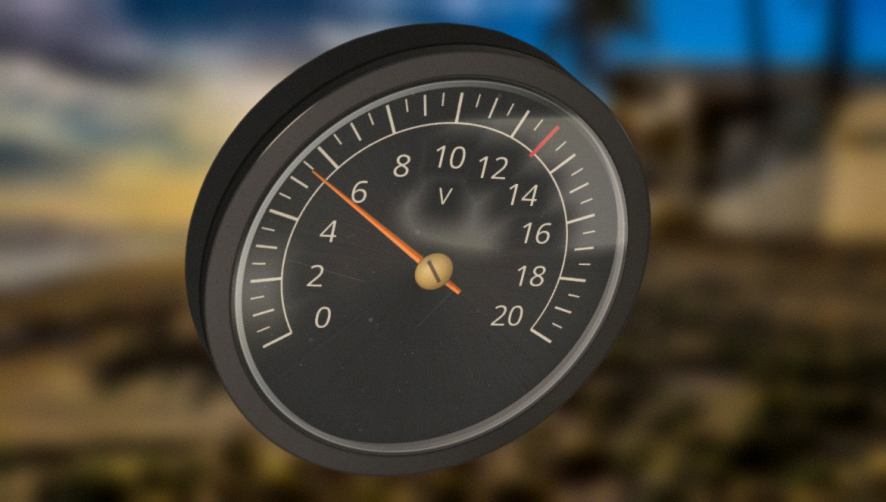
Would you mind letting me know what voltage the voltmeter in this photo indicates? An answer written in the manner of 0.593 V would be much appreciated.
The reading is 5.5 V
